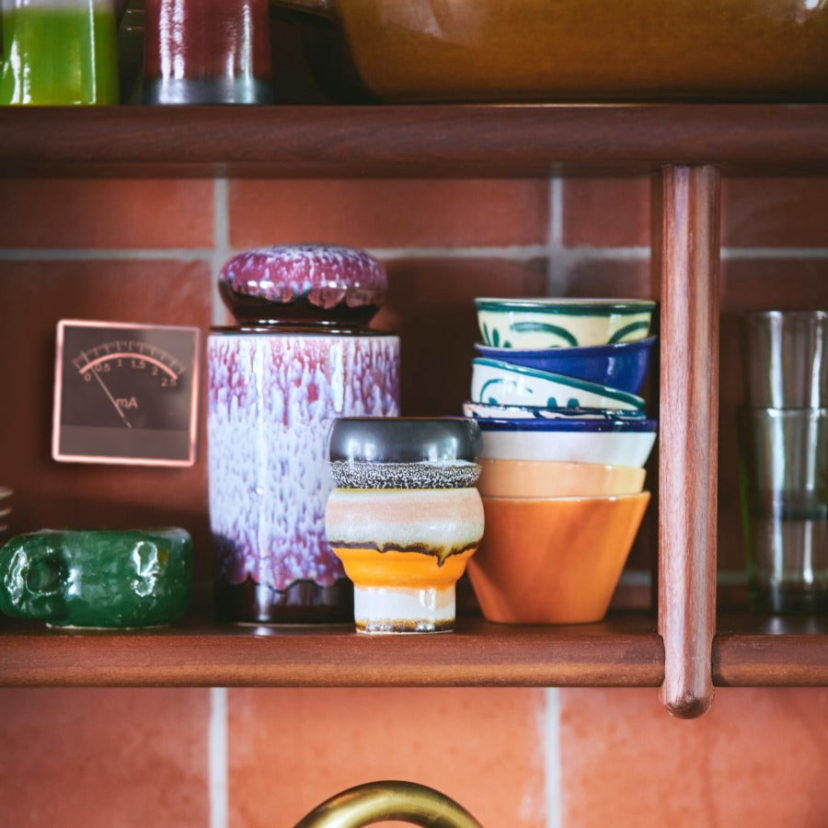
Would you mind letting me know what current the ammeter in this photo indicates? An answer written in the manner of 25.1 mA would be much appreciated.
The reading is 0.25 mA
